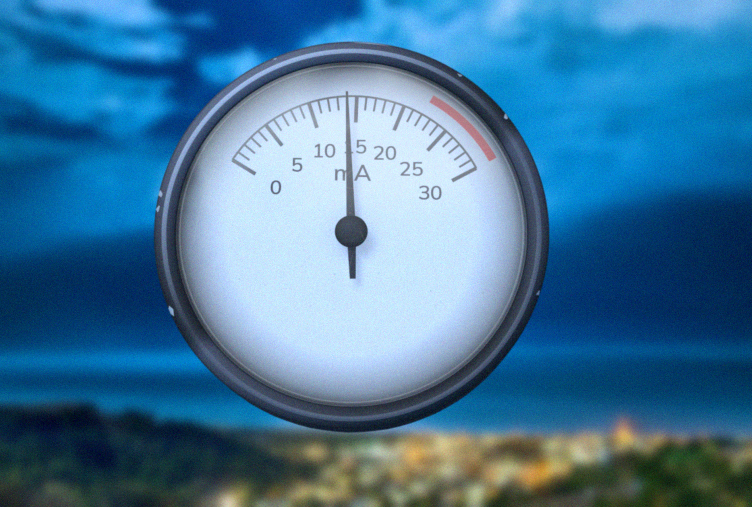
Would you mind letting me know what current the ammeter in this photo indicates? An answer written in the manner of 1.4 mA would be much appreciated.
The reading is 14 mA
